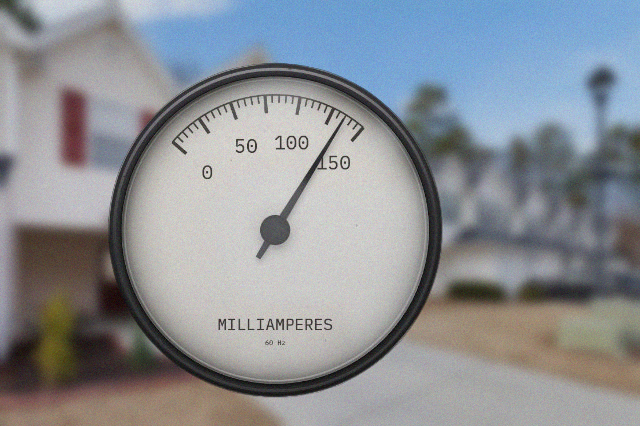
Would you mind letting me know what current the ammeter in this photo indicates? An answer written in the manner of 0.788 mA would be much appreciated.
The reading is 135 mA
